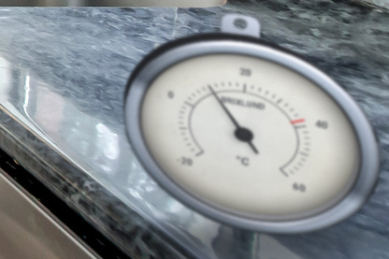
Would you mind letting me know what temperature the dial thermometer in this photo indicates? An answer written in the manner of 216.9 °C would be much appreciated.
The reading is 10 °C
